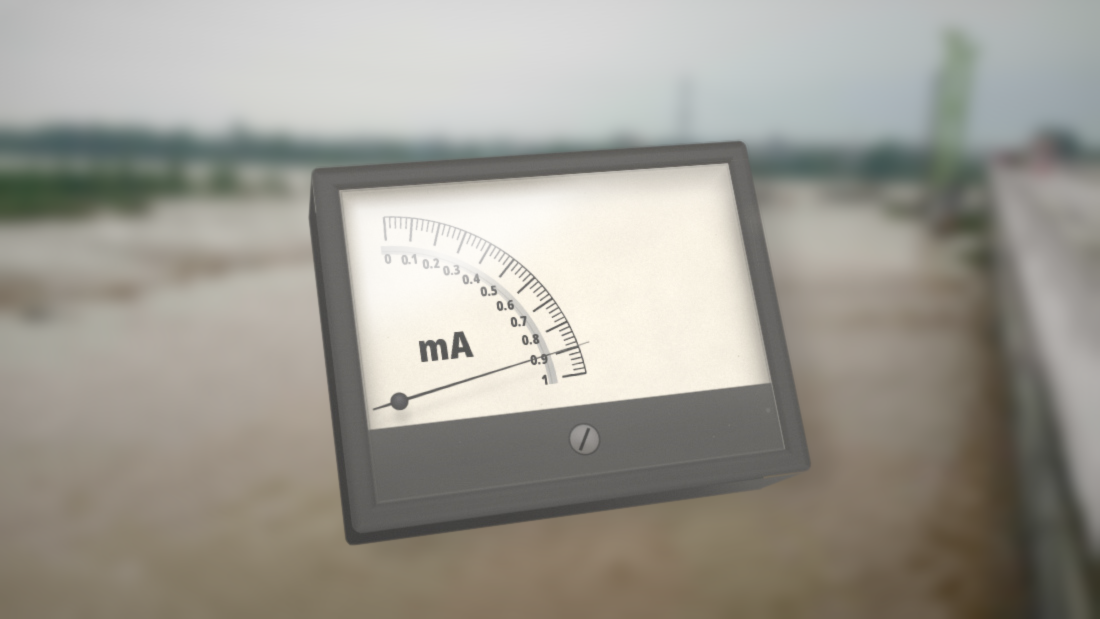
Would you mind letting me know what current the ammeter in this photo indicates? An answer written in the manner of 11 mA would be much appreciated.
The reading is 0.9 mA
